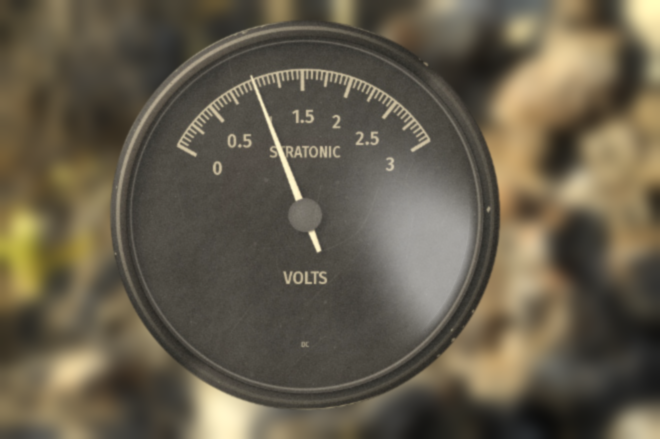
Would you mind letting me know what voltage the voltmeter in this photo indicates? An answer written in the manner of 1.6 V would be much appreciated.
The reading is 1 V
